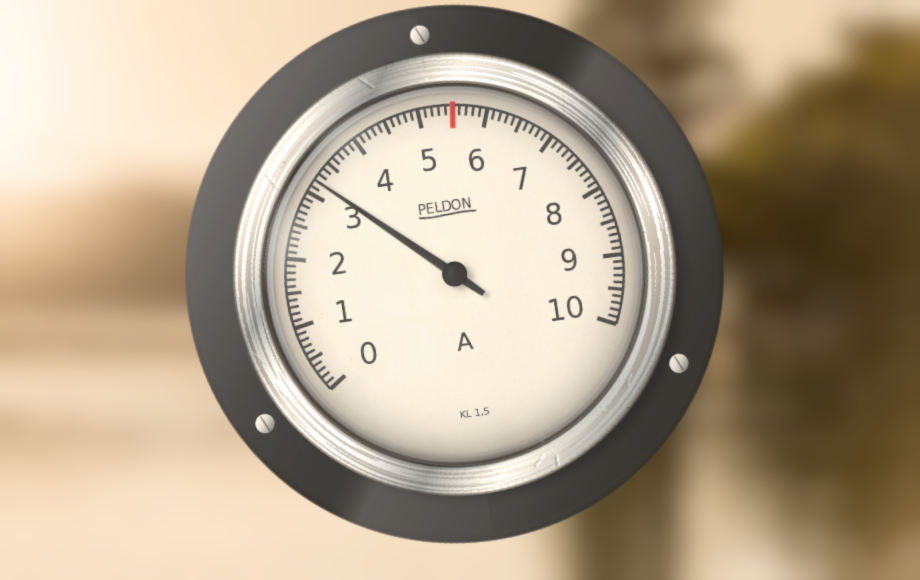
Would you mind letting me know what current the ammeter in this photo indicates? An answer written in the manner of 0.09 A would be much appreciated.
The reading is 3.2 A
